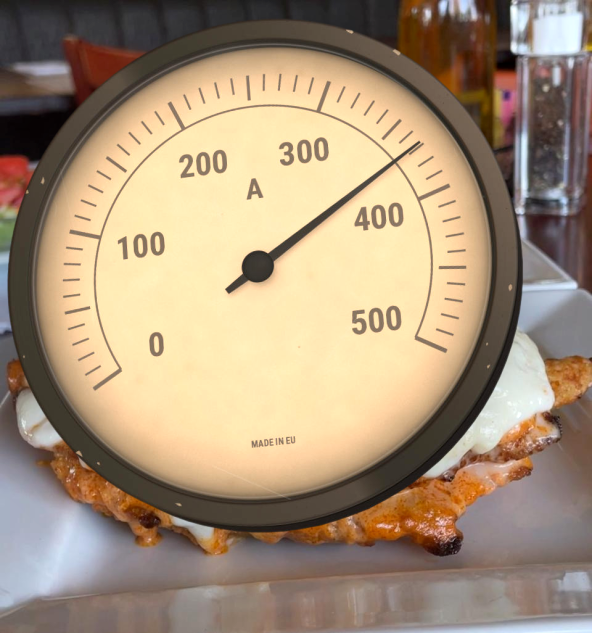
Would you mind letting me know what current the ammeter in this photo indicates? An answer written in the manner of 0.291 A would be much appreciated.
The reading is 370 A
